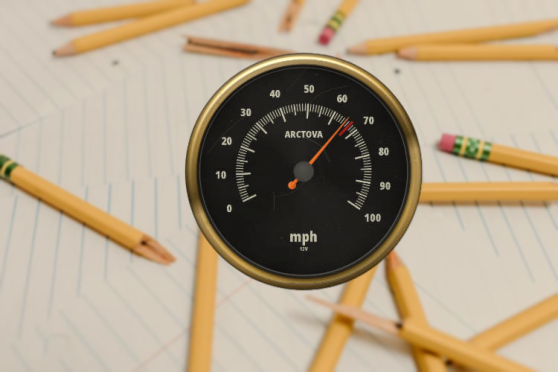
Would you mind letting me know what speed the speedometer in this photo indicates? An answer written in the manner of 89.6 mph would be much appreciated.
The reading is 65 mph
